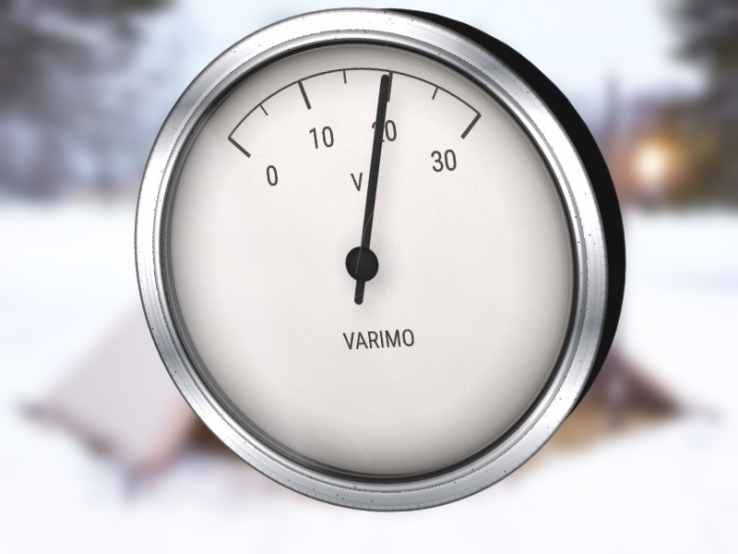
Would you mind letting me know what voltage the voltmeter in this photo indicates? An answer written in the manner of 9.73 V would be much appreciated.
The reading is 20 V
